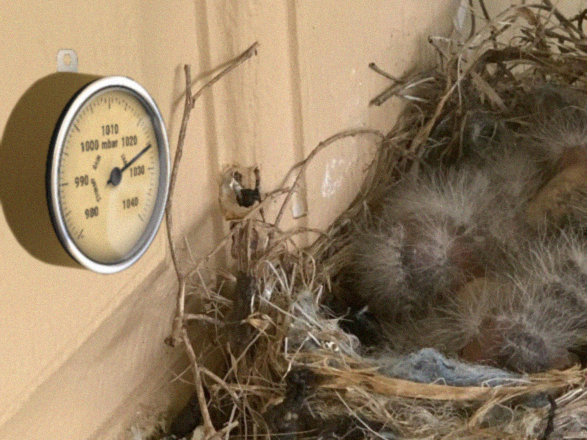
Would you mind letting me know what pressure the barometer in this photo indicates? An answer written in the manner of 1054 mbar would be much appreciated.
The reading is 1025 mbar
